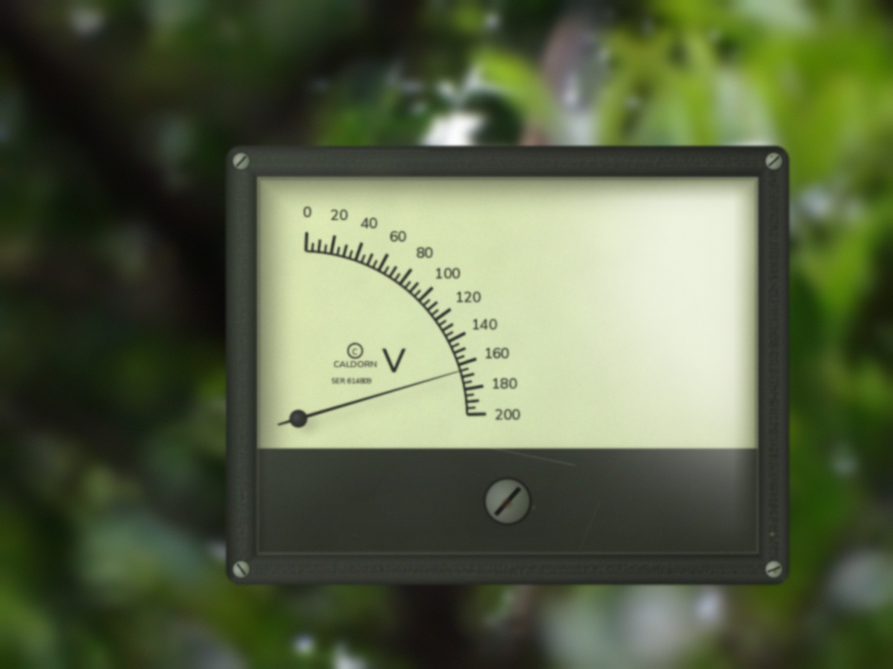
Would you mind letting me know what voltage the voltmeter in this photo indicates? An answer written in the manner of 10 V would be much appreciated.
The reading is 165 V
